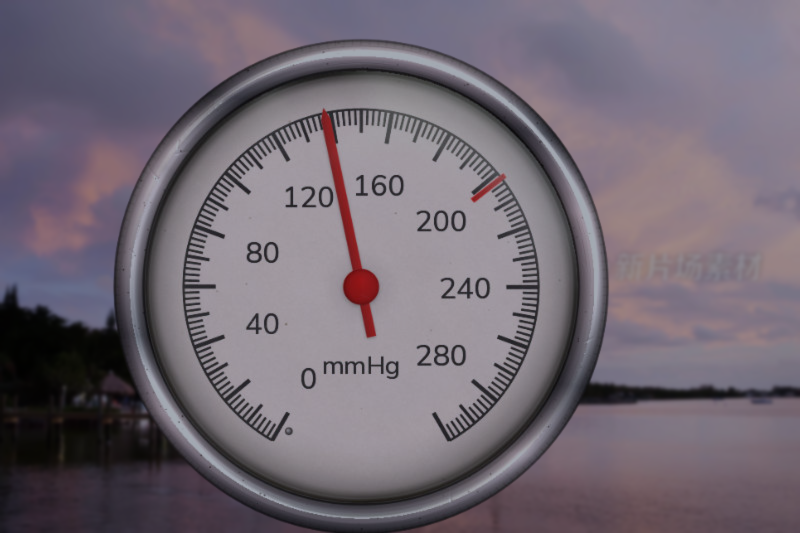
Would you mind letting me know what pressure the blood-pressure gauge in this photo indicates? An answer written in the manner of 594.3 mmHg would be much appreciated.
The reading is 138 mmHg
